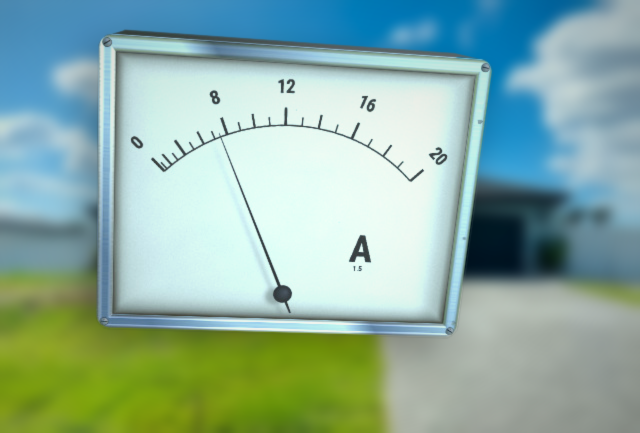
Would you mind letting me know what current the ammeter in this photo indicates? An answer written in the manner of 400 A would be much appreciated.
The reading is 7.5 A
